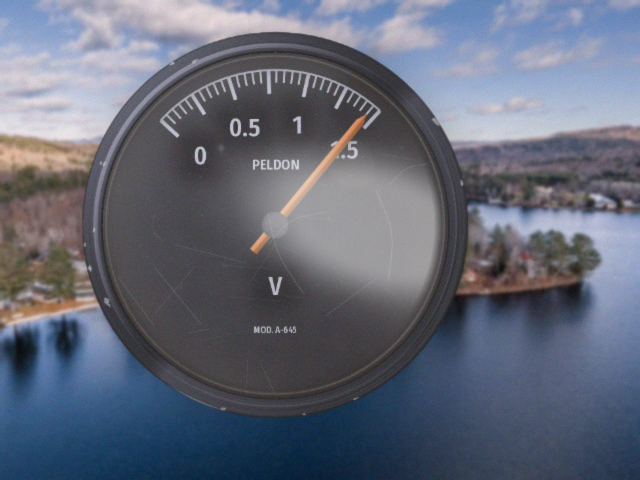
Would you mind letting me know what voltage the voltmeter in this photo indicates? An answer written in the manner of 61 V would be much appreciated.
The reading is 1.45 V
